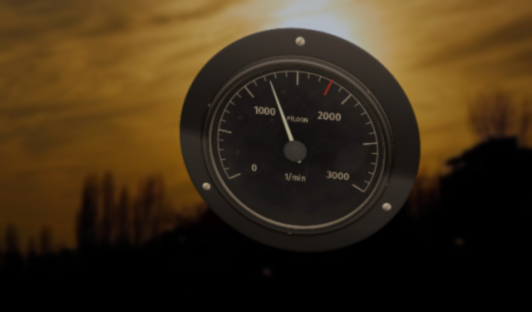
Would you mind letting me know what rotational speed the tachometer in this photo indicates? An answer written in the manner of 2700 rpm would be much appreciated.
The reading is 1250 rpm
